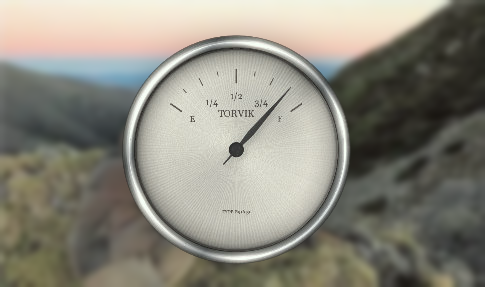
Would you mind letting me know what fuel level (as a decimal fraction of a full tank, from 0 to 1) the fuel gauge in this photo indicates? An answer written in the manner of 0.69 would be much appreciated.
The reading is 0.875
